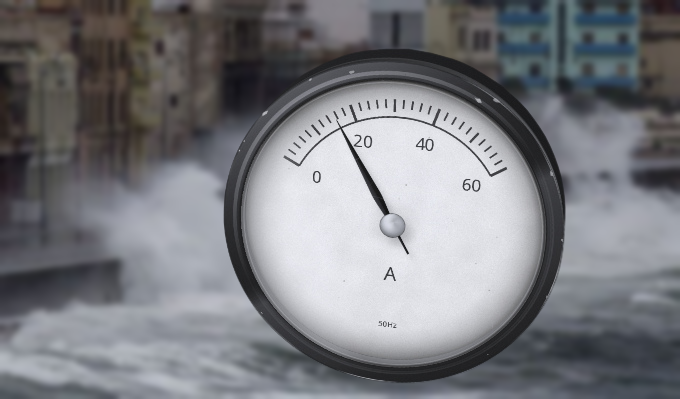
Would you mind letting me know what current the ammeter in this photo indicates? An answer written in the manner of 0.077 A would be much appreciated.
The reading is 16 A
